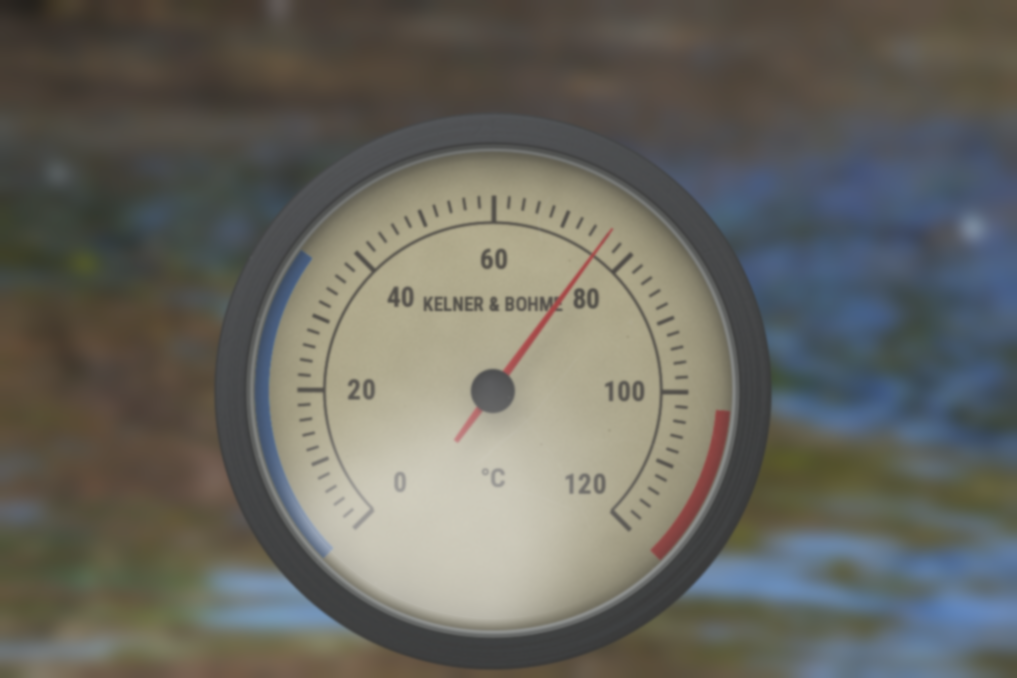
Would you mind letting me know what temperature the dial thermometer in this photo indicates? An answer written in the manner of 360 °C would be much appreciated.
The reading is 76 °C
